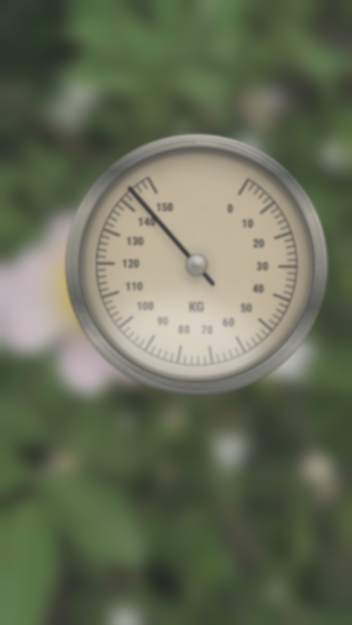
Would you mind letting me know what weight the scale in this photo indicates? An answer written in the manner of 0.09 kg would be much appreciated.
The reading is 144 kg
